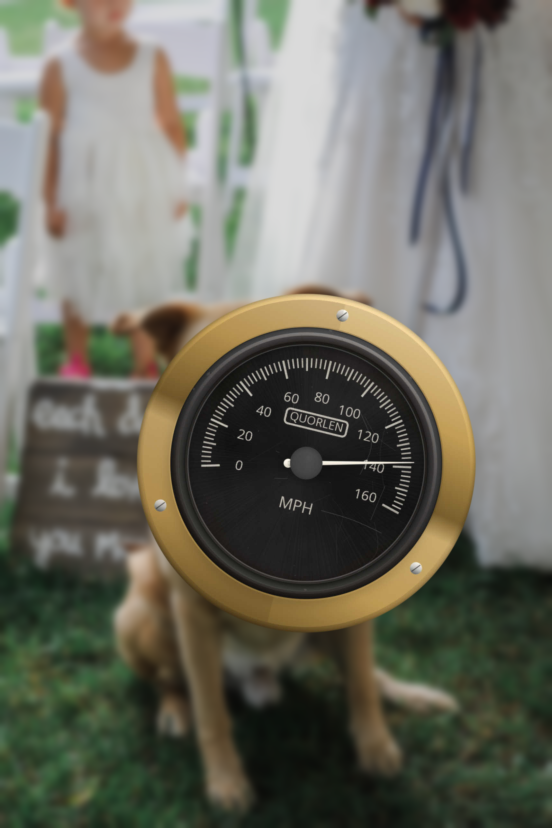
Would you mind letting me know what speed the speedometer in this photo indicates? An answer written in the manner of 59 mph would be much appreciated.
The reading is 138 mph
